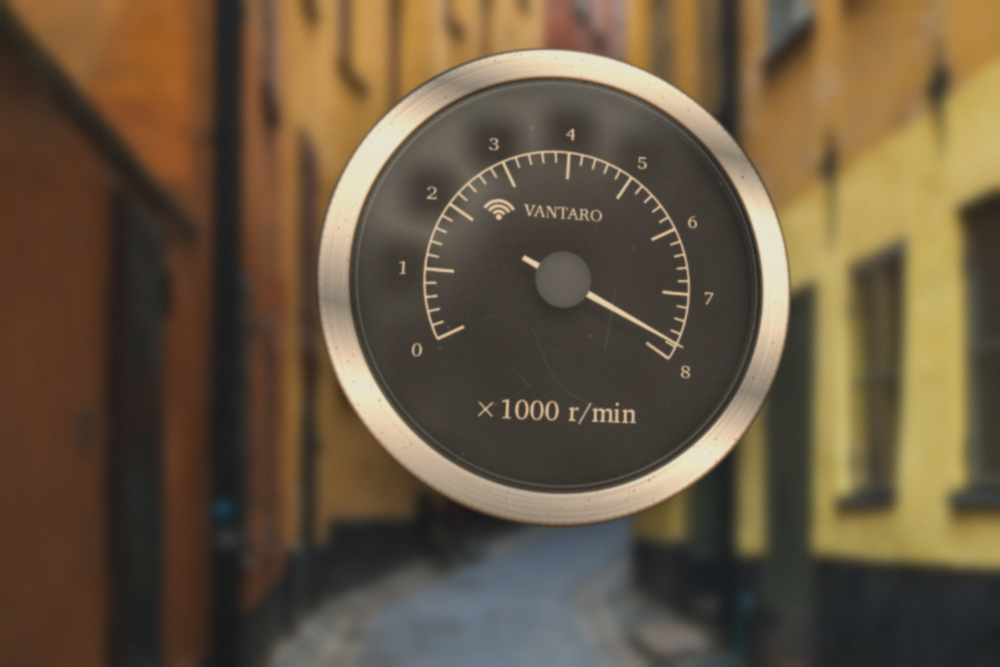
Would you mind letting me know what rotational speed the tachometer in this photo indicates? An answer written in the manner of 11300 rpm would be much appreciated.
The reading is 7800 rpm
